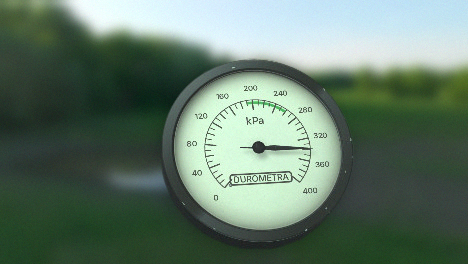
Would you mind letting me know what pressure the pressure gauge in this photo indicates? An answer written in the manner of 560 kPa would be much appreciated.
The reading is 340 kPa
